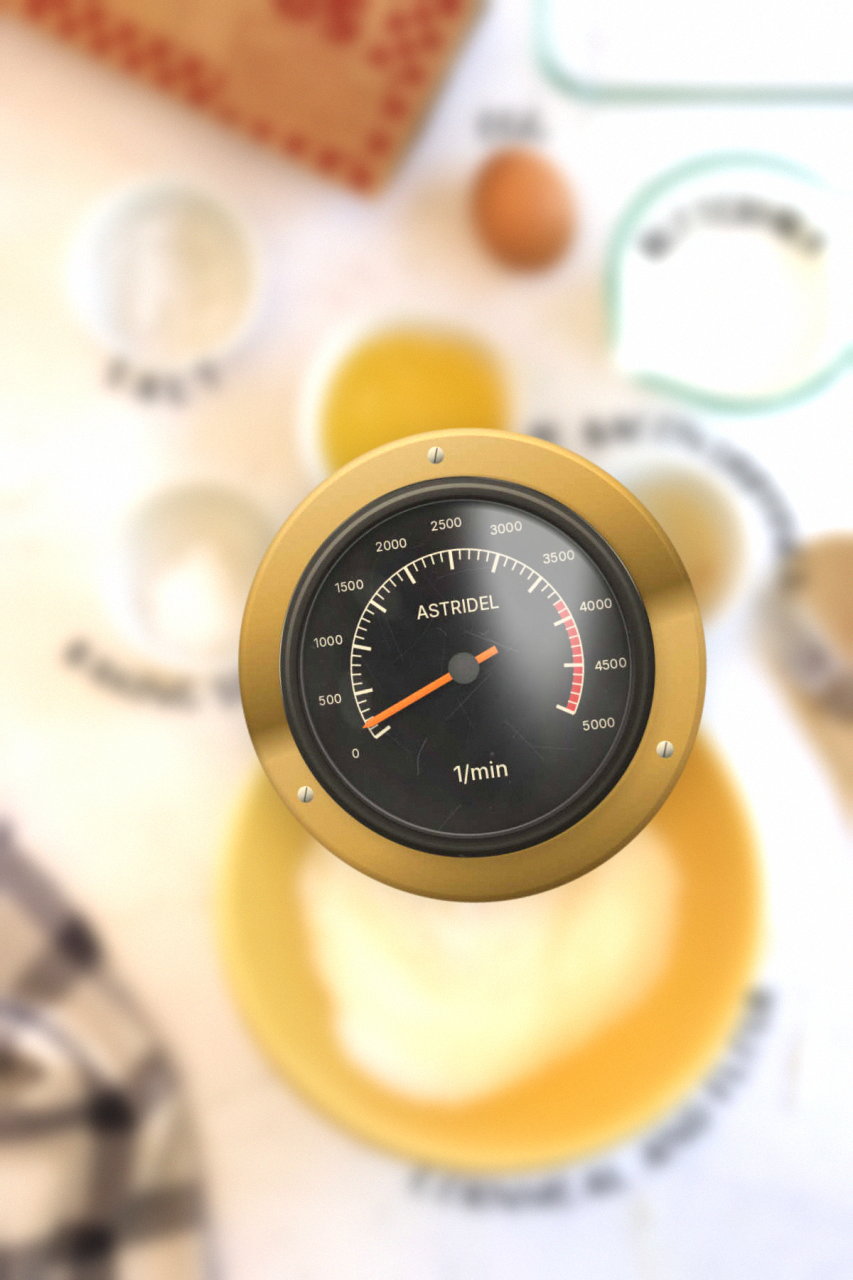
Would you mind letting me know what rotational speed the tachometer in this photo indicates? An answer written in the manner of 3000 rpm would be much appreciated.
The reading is 150 rpm
